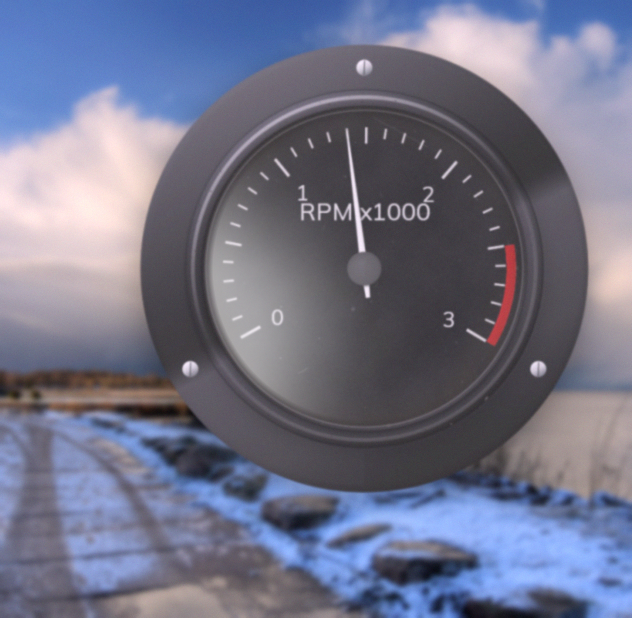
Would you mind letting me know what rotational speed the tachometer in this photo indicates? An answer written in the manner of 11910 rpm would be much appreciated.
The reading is 1400 rpm
